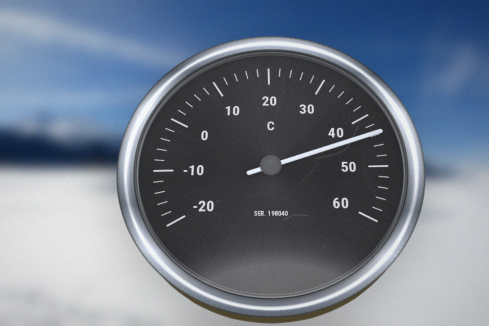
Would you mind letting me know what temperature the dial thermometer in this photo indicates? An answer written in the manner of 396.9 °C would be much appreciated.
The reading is 44 °C
